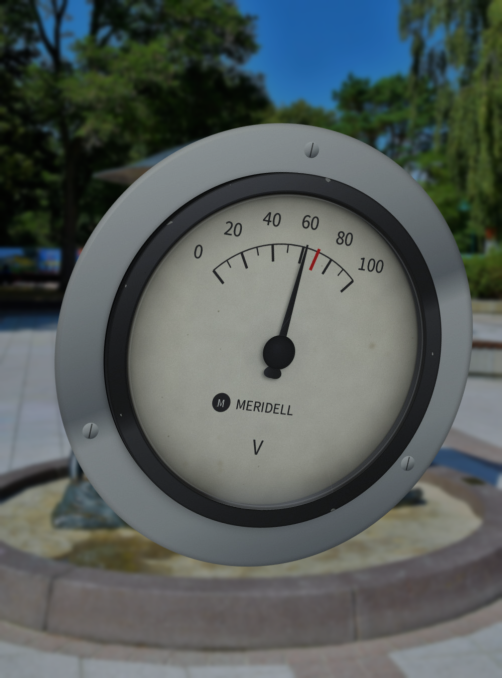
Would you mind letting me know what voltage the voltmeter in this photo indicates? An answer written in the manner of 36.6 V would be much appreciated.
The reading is 60 V
